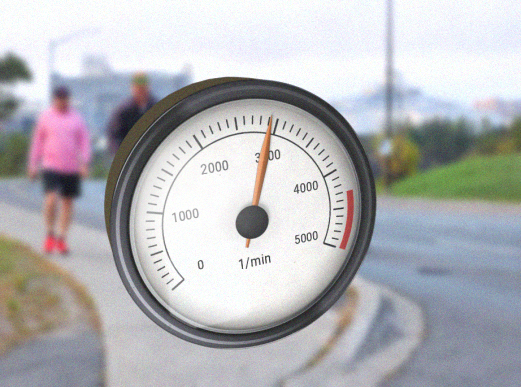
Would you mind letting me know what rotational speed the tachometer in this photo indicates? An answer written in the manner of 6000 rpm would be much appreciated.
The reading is 2900 rpm
